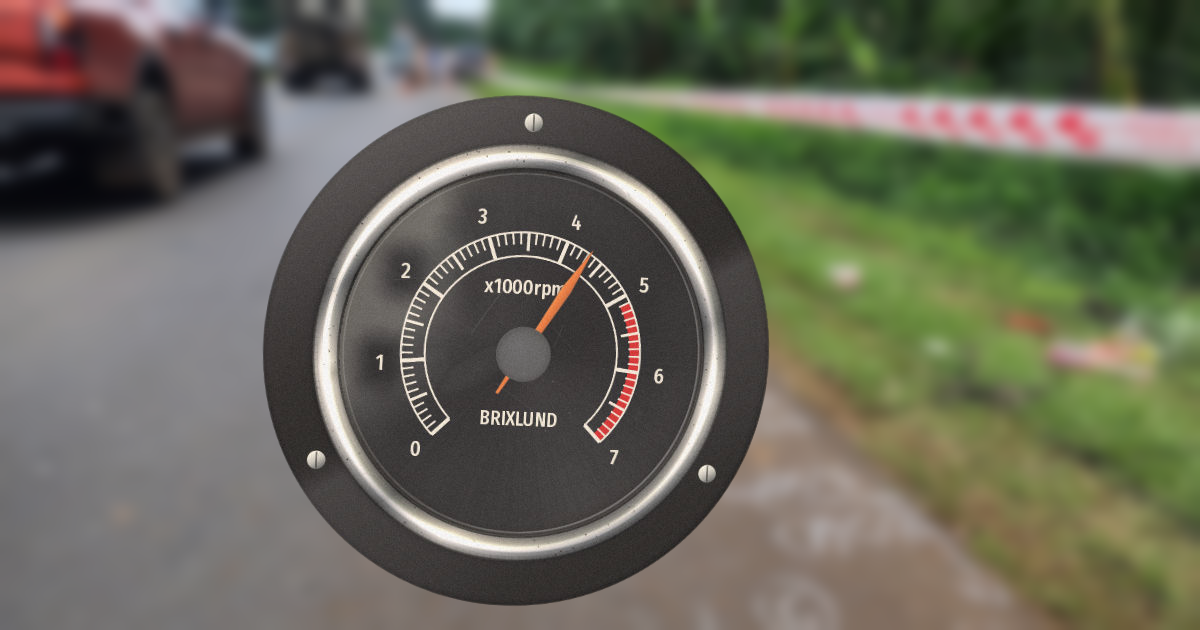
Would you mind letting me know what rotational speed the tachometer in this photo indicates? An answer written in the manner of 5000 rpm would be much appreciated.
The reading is 4300 rpm
